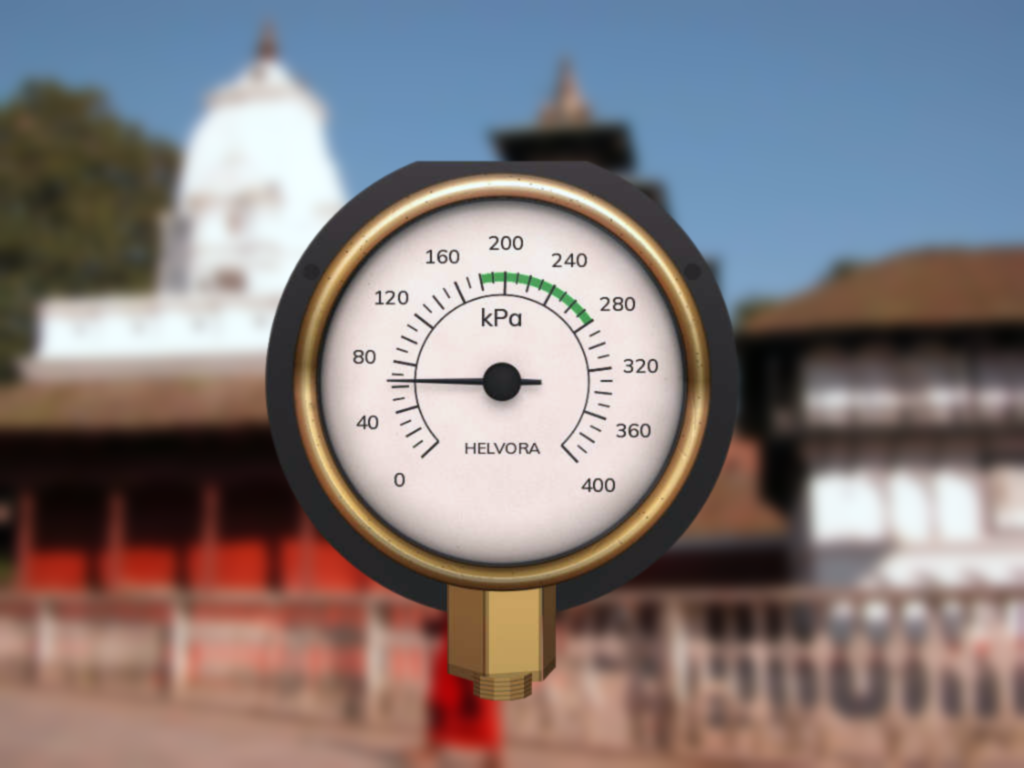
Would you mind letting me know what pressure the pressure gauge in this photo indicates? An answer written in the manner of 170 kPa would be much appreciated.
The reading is 65 kPa
